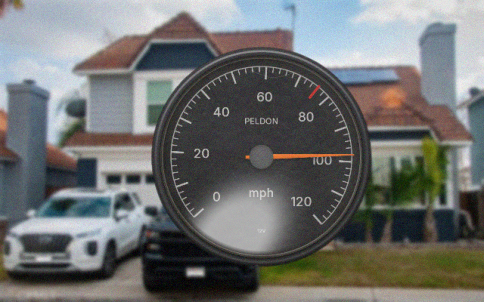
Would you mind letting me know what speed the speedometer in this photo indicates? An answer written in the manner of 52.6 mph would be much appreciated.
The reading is 98 mph
